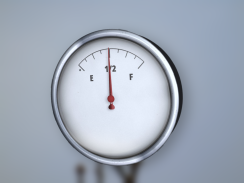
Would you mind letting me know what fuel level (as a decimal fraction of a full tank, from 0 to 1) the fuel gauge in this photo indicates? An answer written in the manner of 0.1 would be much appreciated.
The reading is 0.5
